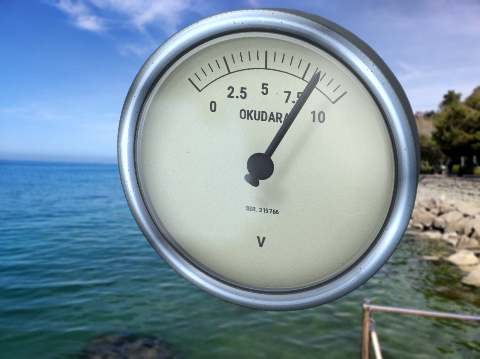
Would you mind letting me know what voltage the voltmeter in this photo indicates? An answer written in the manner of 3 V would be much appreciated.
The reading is 8.25 V
